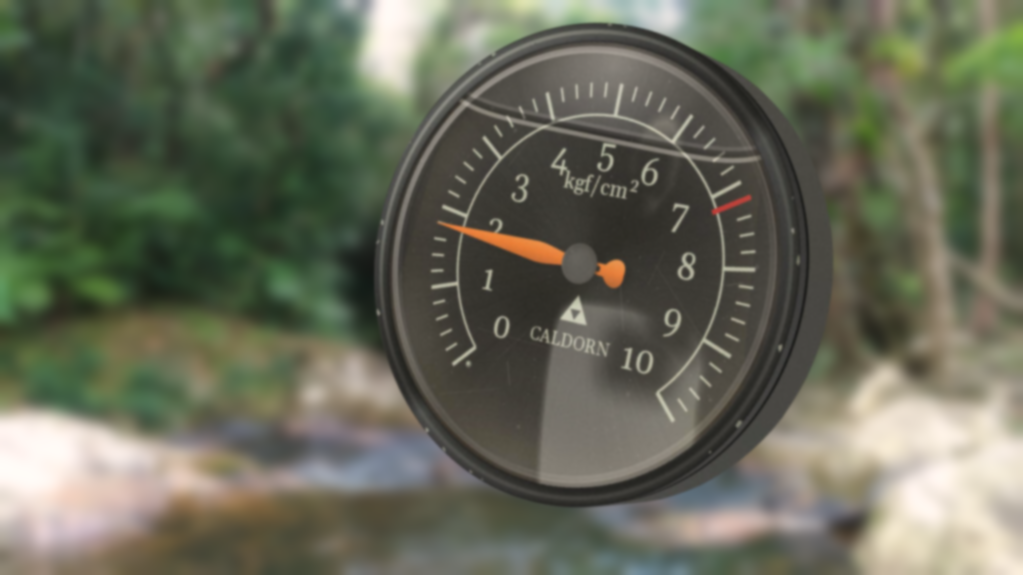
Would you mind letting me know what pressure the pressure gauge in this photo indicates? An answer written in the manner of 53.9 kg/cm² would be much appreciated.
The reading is 1.8 kg/cm²
